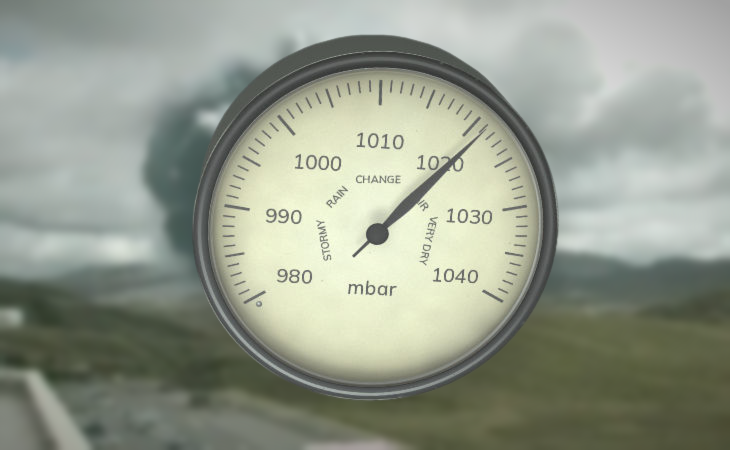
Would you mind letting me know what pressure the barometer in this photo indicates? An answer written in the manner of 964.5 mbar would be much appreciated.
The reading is 1021 mbar
